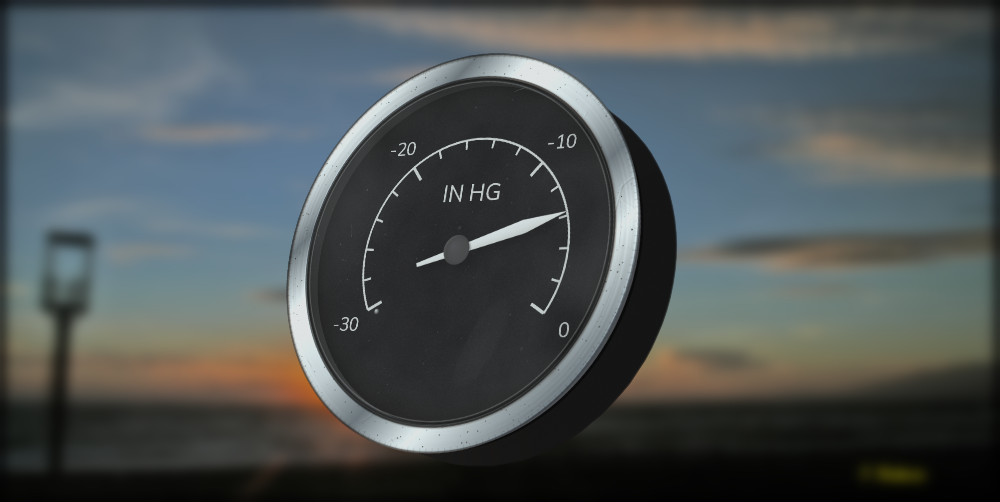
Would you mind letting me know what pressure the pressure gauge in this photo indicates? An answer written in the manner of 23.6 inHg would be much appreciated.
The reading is -6 inHg
